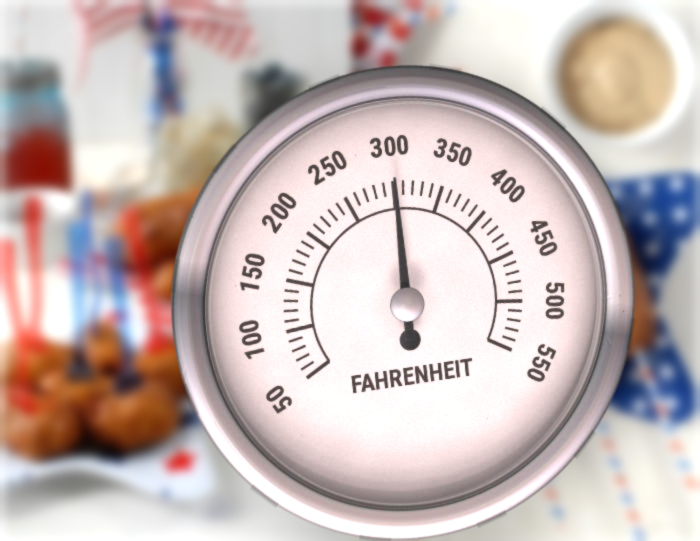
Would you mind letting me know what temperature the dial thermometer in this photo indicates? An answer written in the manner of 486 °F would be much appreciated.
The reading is 300 °F
